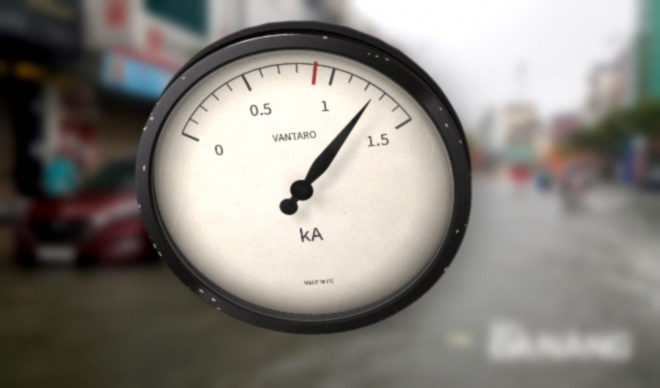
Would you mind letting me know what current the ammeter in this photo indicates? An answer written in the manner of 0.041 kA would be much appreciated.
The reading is 1.25 kA
